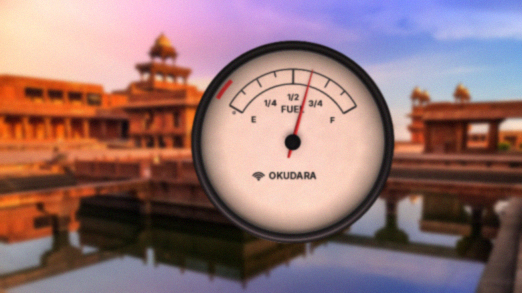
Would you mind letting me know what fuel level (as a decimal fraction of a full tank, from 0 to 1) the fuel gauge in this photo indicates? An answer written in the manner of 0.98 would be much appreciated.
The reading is 0.625
